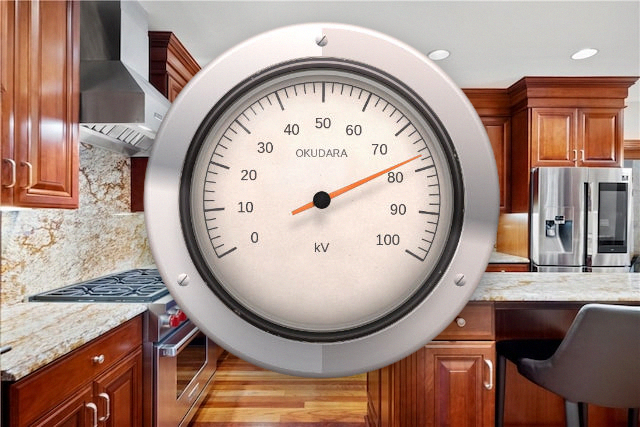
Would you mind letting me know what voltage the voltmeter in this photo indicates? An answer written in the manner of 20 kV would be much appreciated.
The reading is 77 kV
